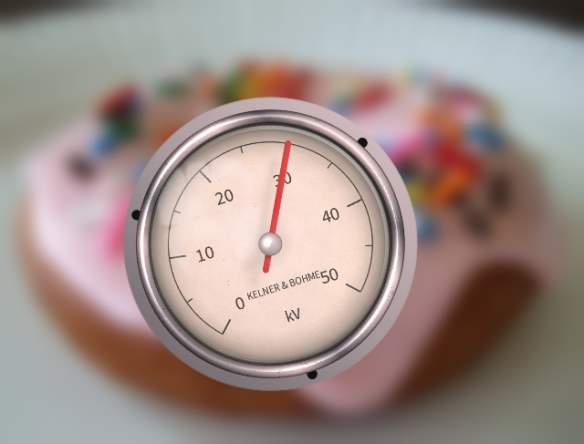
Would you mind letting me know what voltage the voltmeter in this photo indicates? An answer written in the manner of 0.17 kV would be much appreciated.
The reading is 30 kV
